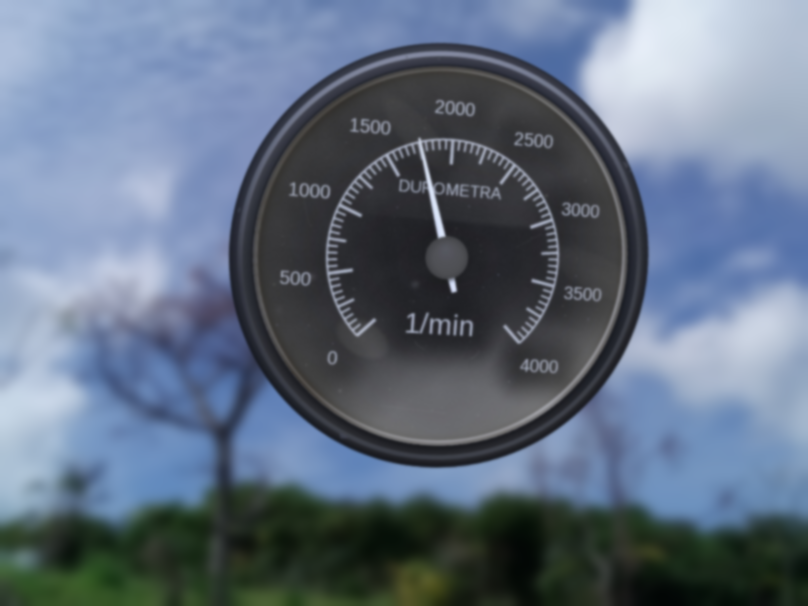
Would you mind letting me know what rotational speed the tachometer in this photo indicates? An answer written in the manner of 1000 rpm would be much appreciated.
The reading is 1750 rpm
